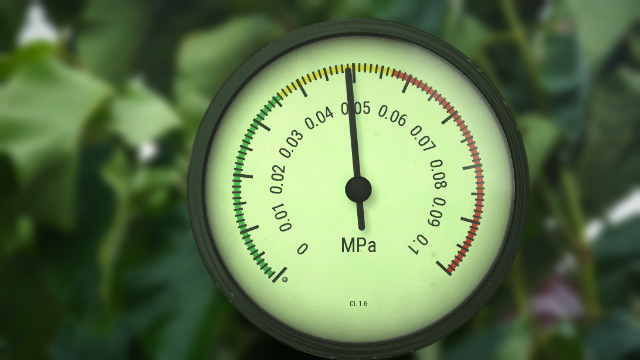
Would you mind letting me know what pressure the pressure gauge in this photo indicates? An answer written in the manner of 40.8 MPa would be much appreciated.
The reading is 0.049 MPa
